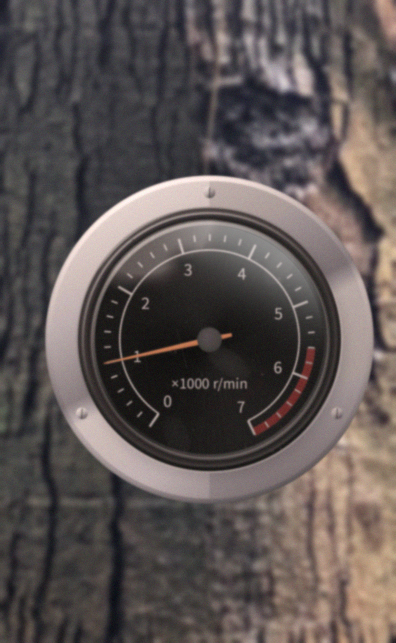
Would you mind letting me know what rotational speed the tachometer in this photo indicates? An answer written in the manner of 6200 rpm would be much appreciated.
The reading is 1000 rpm
